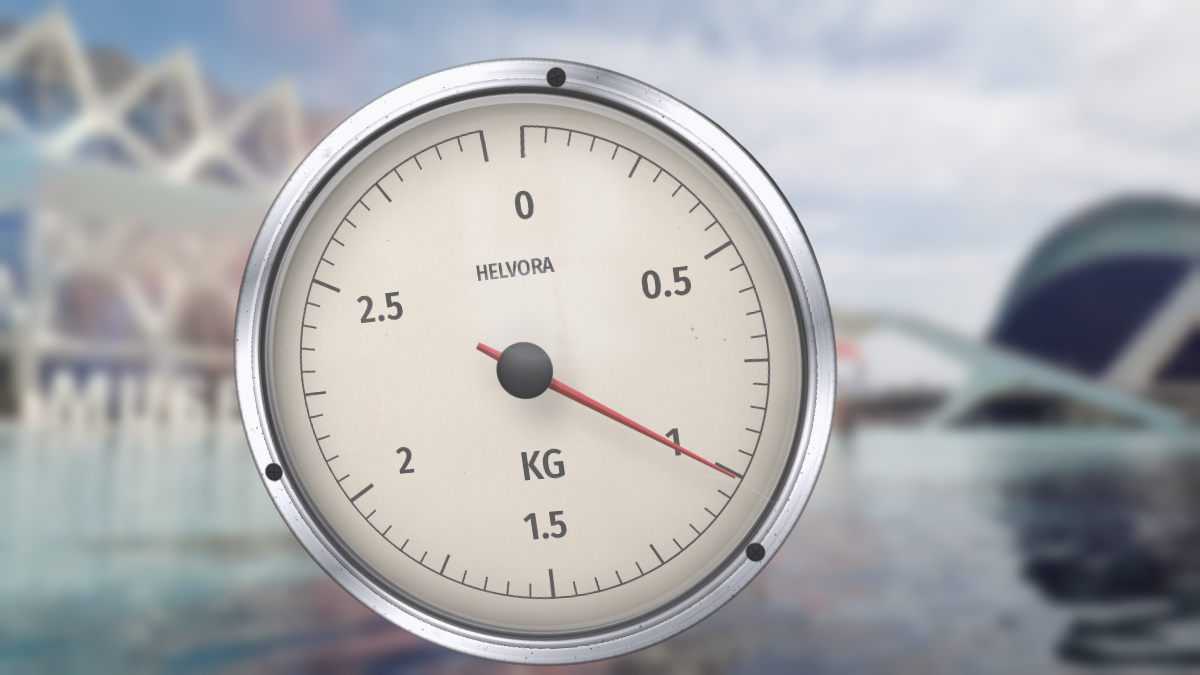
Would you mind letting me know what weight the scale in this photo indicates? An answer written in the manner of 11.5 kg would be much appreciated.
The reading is 1 kg
